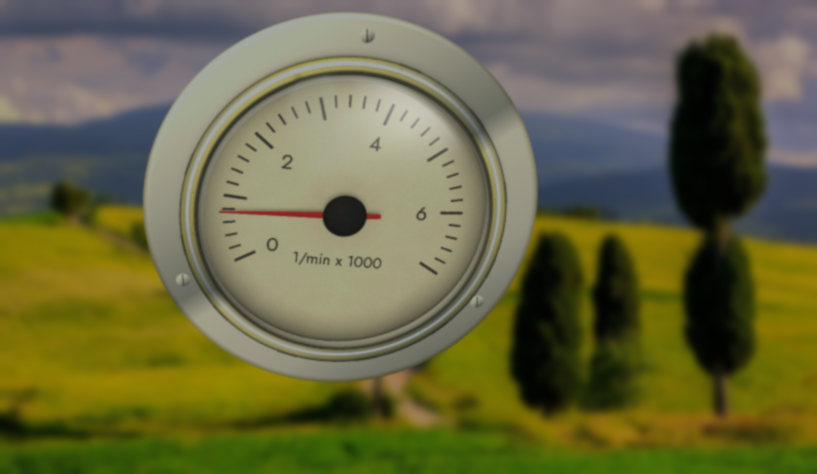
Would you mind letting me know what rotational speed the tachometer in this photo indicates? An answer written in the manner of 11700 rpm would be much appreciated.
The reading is 800 rpm
